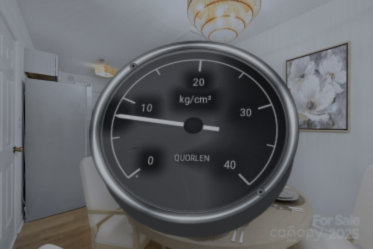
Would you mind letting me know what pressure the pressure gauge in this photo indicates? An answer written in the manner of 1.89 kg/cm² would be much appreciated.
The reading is 7.5 kg/cm²
